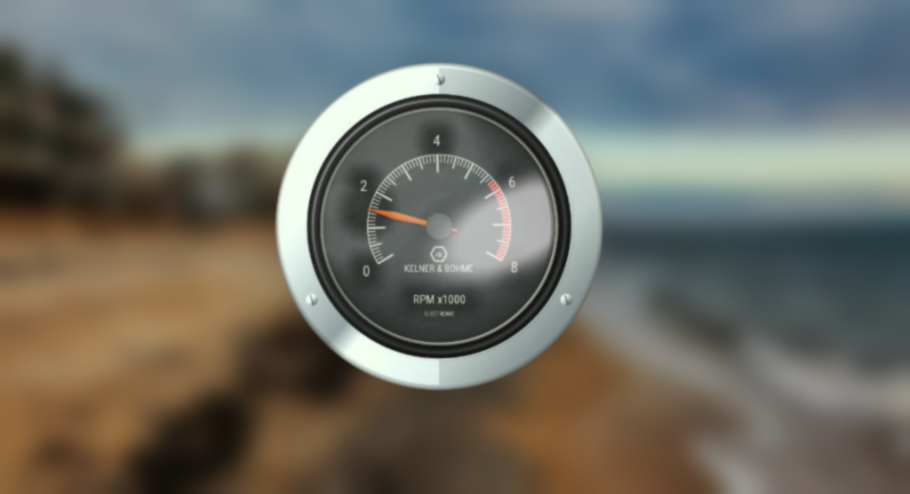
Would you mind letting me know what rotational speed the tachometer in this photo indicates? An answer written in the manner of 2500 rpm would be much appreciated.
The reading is 1500 rpm
